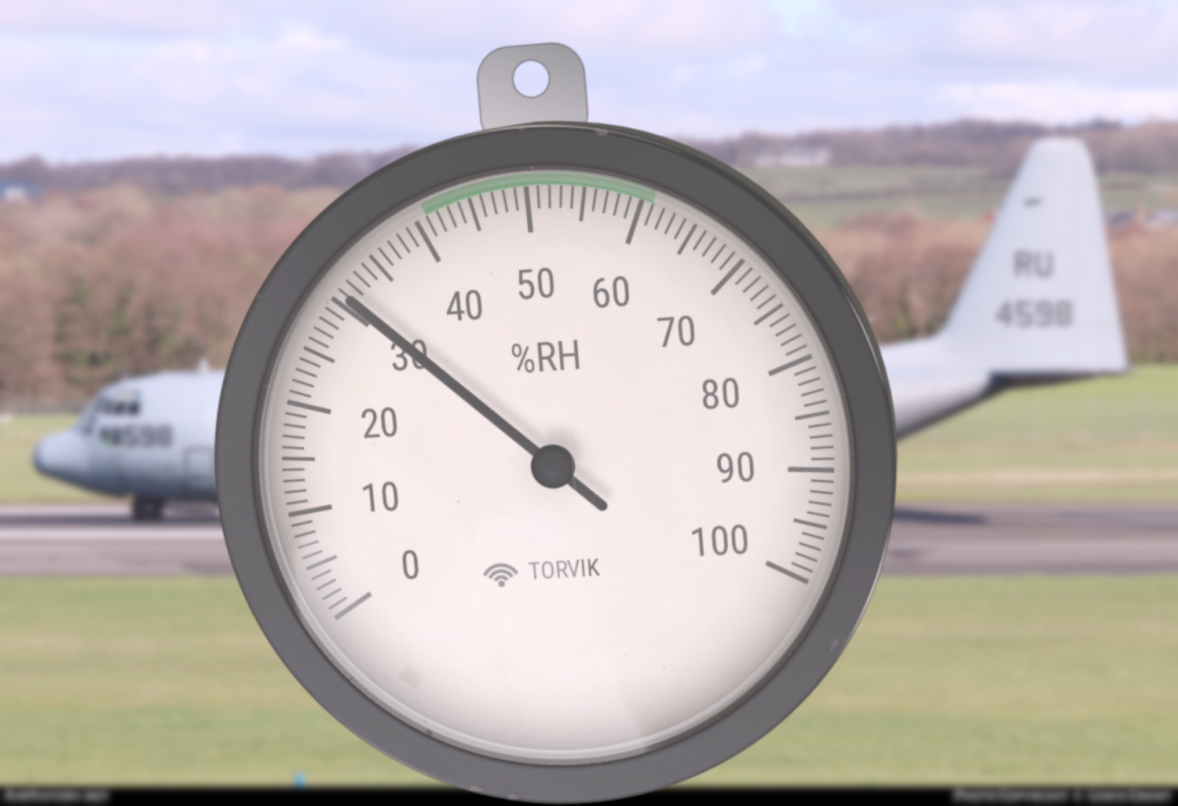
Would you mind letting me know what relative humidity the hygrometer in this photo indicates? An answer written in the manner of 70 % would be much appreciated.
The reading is 31 %
